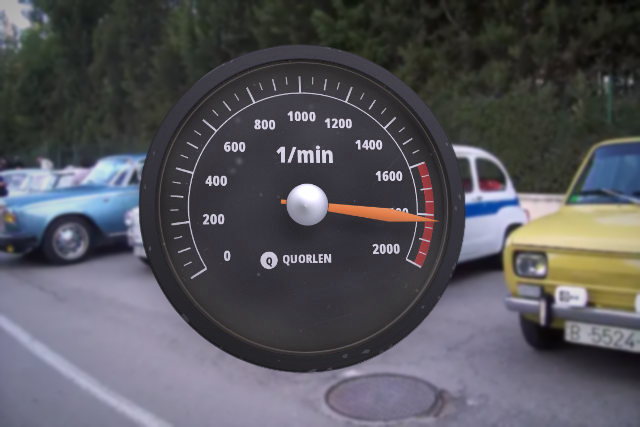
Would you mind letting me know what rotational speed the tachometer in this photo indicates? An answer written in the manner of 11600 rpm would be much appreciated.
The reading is 1825 rpm
